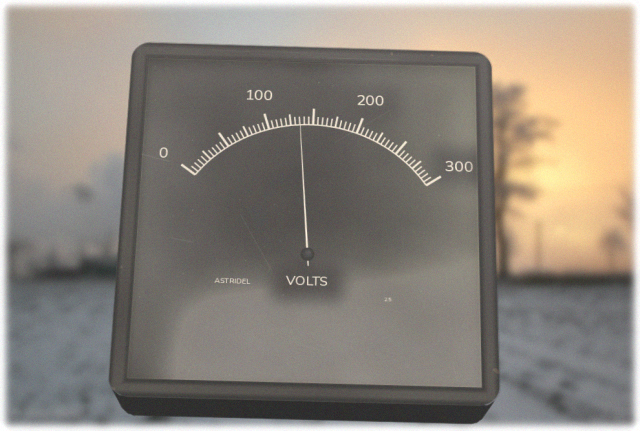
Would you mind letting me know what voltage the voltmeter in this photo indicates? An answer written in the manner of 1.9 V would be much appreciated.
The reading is 135 V
